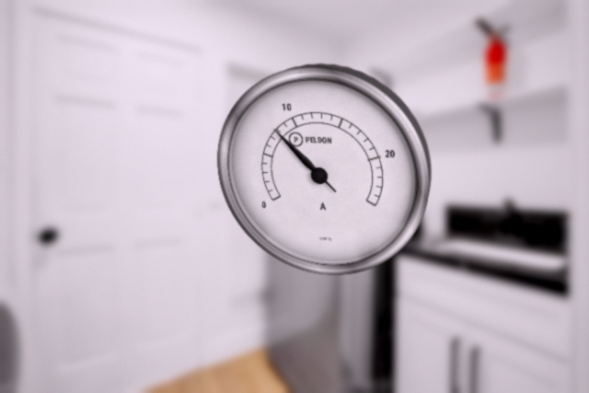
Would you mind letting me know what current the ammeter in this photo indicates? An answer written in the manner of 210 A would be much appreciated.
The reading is 8 A
